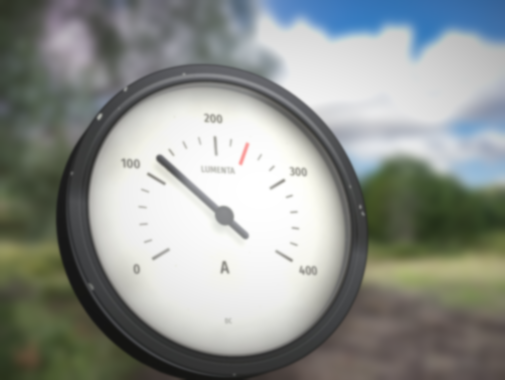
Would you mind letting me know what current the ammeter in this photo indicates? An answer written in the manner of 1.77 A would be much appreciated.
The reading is 120 A
